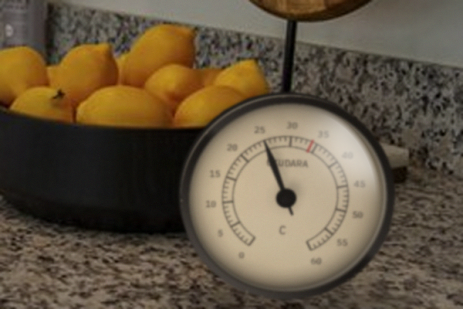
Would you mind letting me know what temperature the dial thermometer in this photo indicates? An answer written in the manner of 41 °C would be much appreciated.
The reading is 25 °C
